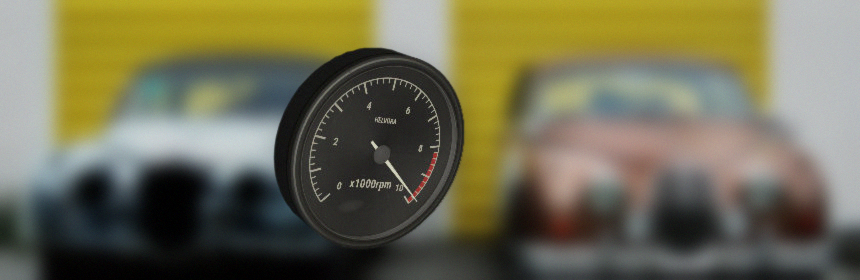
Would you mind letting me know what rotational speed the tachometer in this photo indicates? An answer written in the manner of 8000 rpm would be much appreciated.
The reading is 9800 rpm
